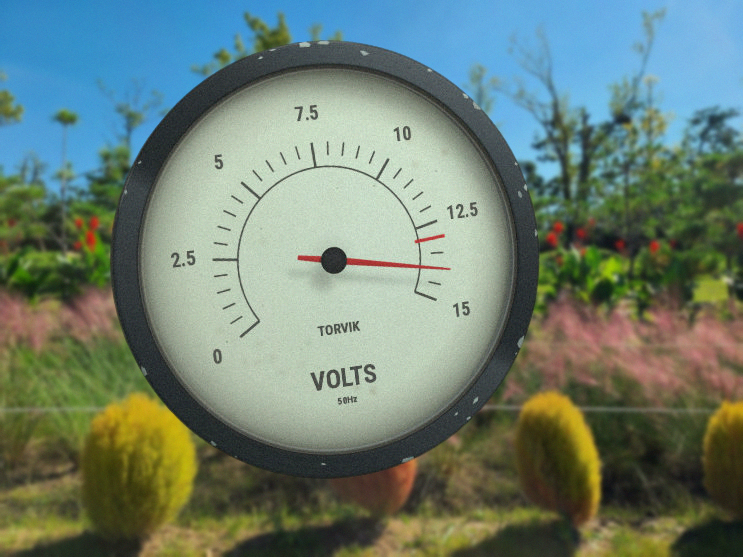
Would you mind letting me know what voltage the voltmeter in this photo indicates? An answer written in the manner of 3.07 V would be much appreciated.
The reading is 14 V
